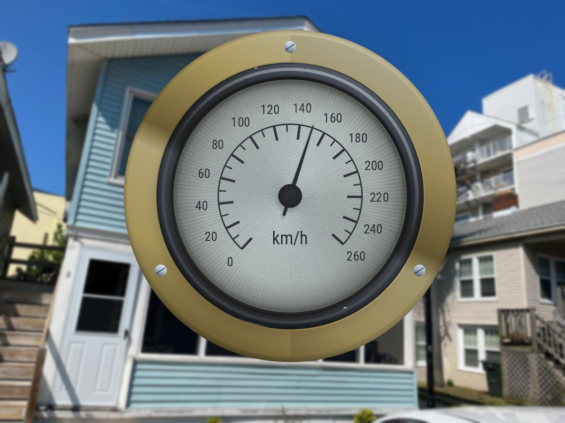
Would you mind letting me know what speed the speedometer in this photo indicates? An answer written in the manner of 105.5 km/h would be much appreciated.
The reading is 150 km/h
